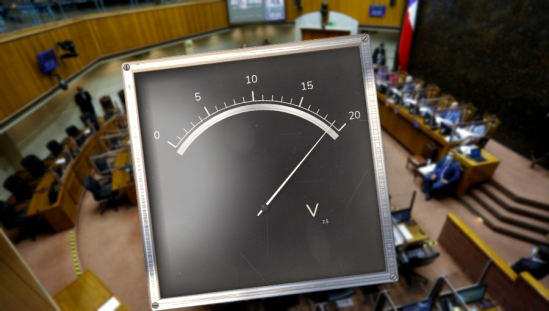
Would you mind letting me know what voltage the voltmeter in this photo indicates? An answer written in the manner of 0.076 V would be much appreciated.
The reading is 19 V
